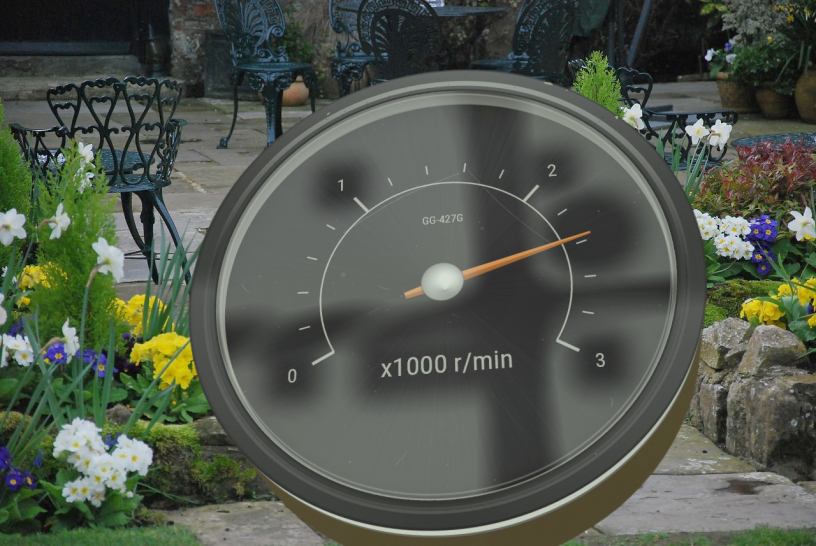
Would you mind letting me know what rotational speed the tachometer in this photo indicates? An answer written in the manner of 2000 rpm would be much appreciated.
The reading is 2400 rpm
